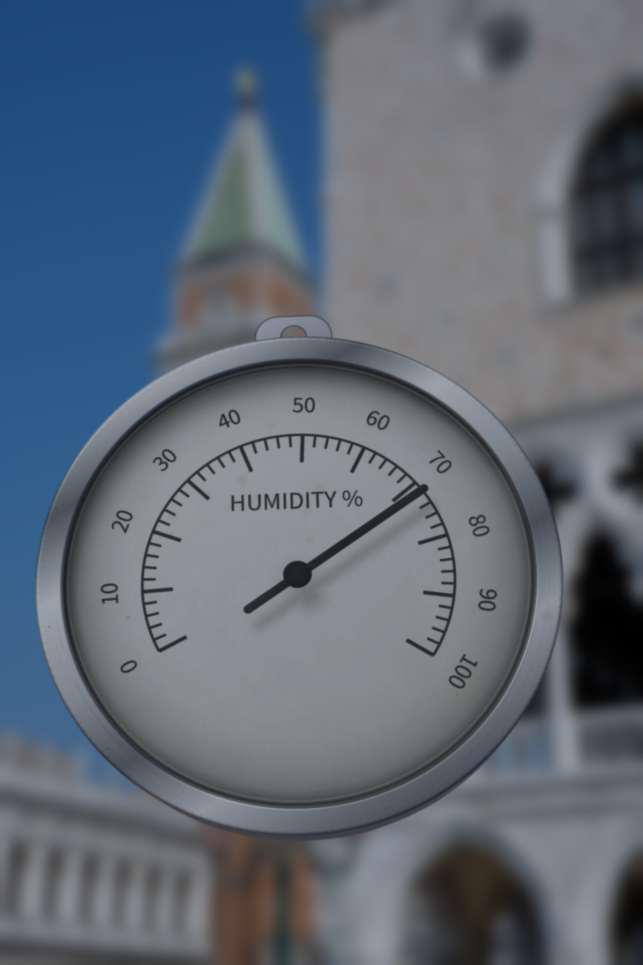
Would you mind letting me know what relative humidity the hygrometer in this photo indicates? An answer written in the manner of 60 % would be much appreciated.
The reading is 72 %
